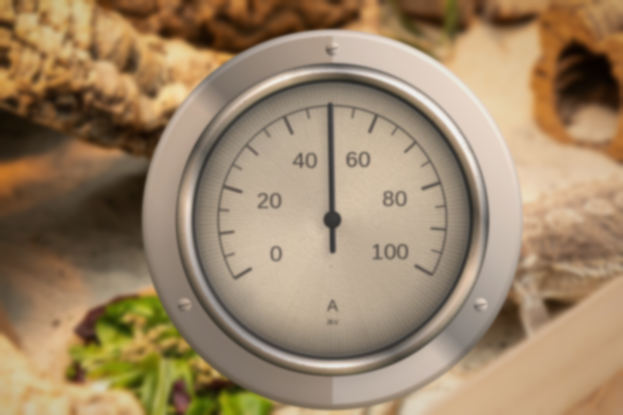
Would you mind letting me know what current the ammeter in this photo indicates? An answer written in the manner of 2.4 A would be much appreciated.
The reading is 50 A
